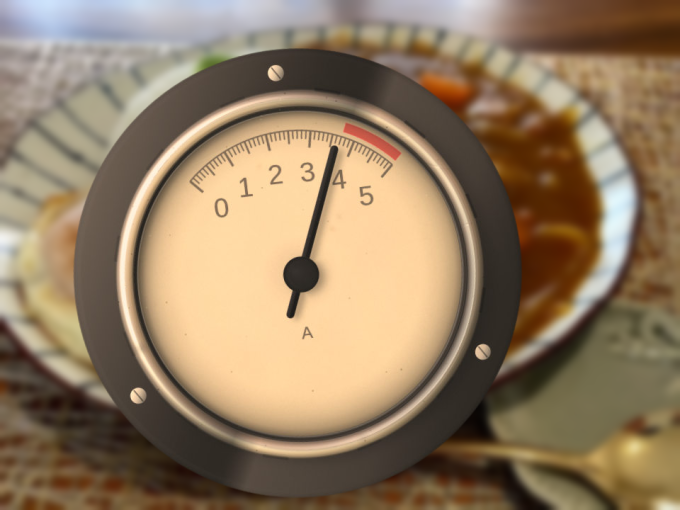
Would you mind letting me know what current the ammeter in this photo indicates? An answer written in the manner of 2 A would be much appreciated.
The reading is 3.6 A
